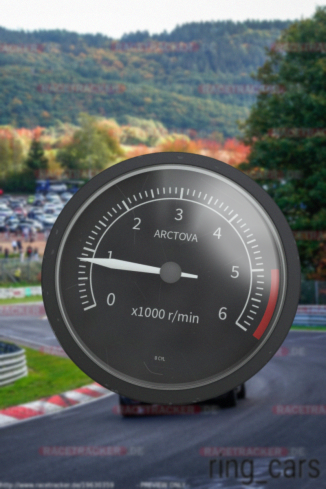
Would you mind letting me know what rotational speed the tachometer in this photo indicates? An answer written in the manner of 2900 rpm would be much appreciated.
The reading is 800 rpm
